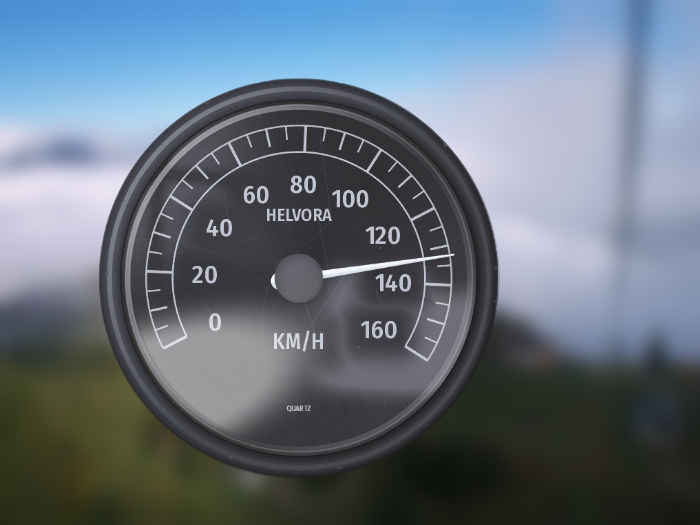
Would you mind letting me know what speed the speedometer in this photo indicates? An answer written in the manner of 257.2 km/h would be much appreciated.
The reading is 132.5 km/h
